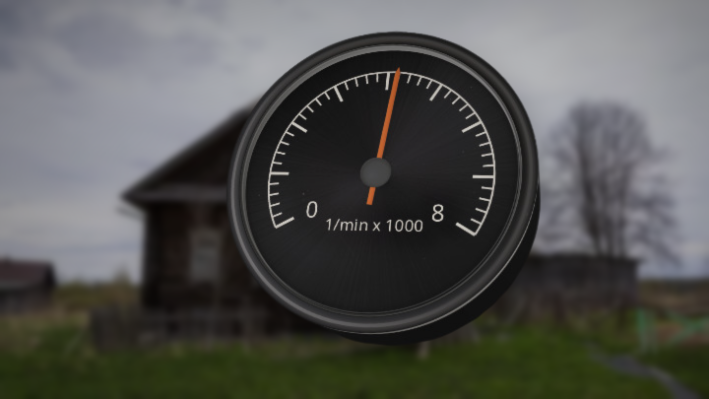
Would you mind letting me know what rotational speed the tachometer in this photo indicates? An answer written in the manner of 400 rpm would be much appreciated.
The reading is 4200 rpm
